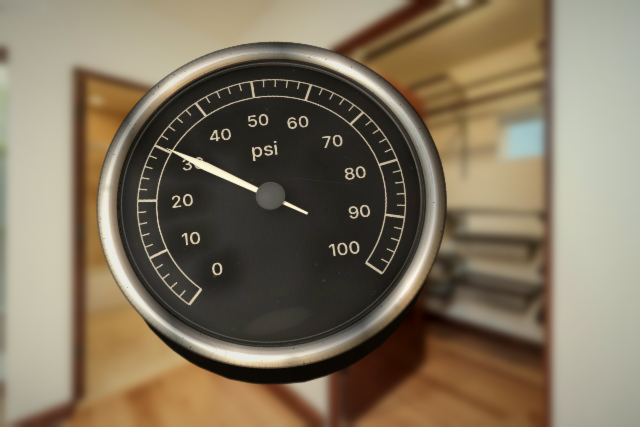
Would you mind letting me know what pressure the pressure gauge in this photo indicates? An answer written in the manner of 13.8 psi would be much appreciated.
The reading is 30 psi
